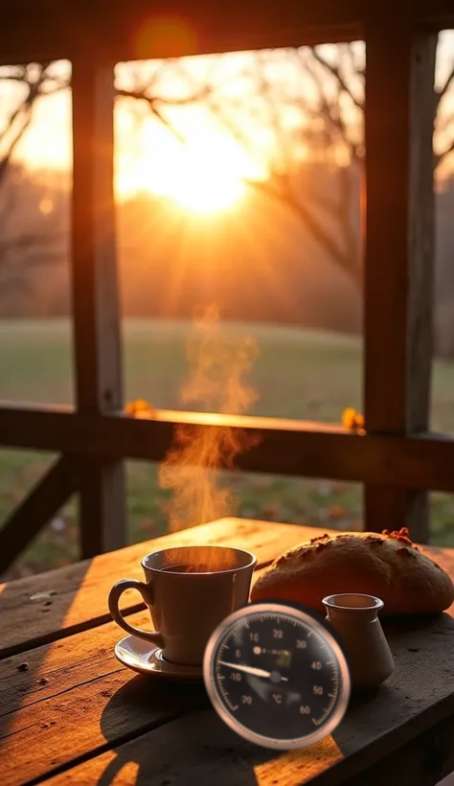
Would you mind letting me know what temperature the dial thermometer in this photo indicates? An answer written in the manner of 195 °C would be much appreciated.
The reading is -5 °C
